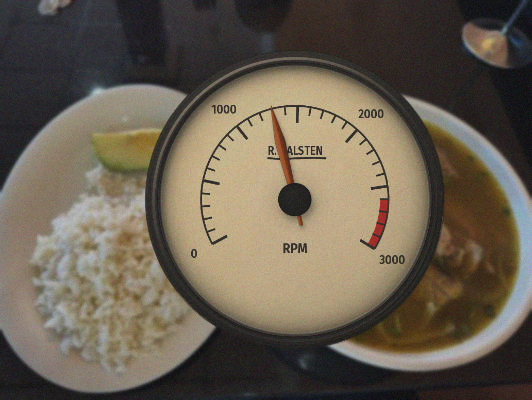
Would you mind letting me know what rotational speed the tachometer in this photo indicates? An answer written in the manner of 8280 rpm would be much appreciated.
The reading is 1300 rpm
